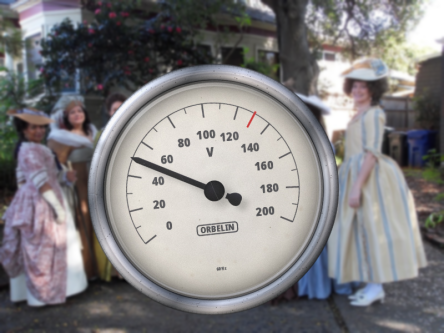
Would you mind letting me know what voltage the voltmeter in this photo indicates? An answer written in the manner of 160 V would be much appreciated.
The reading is 50 V
